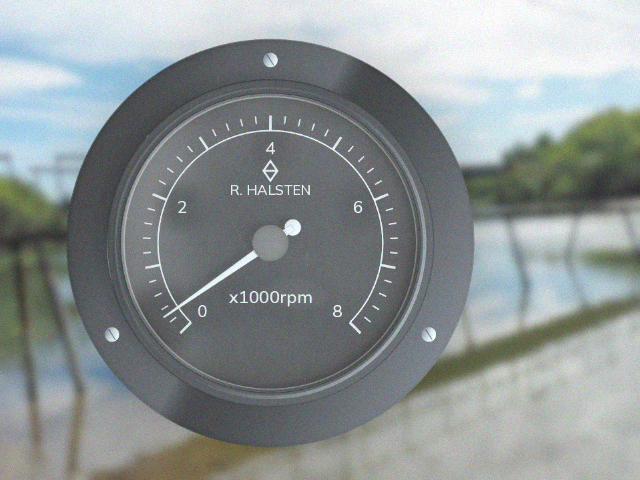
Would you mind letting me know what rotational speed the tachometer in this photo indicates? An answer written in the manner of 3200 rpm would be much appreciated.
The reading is 300 rpm
